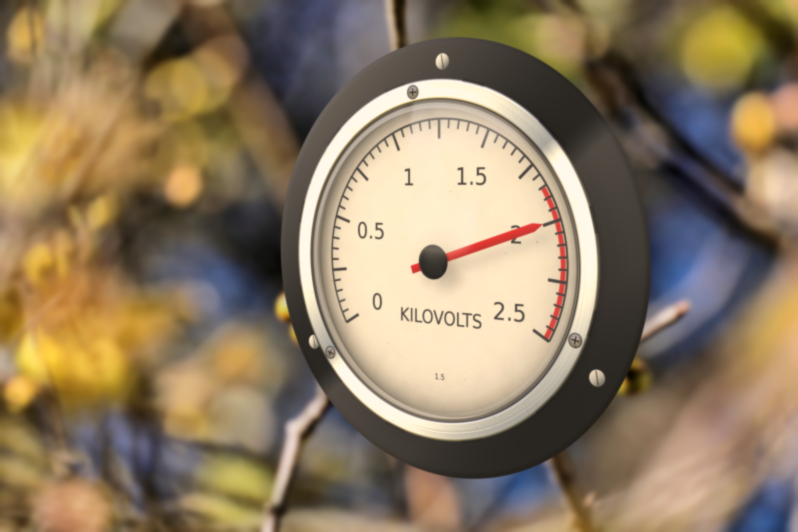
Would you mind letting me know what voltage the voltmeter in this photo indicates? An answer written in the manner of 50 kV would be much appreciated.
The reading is 2 kV
